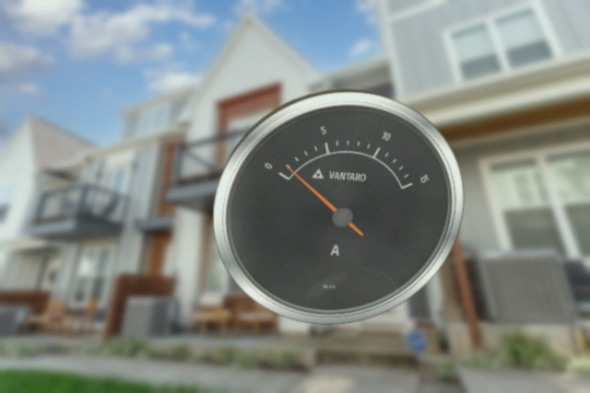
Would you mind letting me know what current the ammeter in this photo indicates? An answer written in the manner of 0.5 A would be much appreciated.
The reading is 1 A
